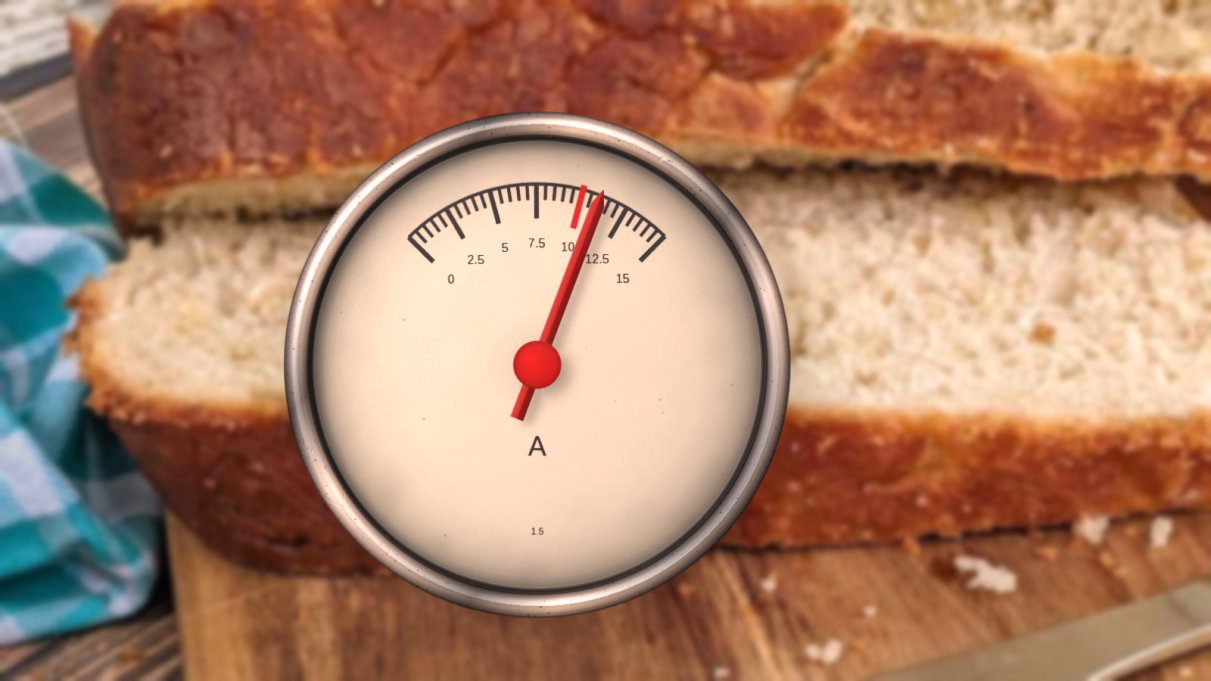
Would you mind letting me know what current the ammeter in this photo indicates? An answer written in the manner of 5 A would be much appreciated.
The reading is 11 A
